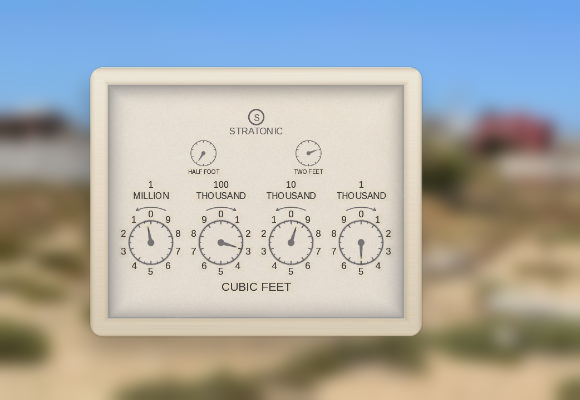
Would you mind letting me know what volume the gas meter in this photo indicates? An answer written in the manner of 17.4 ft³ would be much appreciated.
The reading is 29500 ft³
